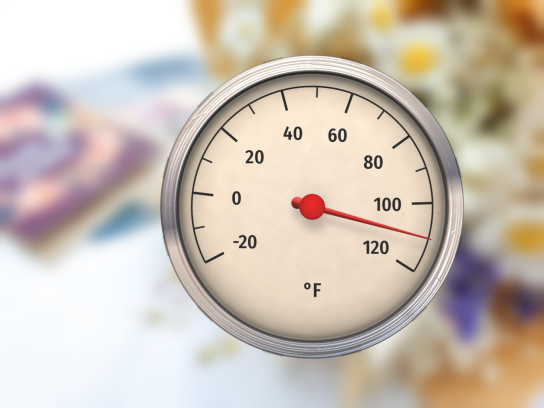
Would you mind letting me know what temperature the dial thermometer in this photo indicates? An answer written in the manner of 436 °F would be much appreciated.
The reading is 110 °F
